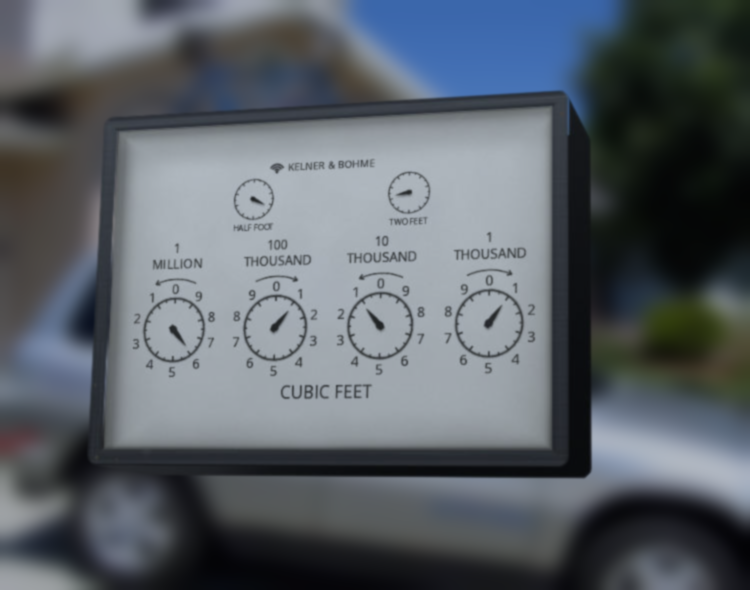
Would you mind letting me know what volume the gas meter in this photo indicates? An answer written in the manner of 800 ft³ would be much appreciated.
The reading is 611100 ft³
